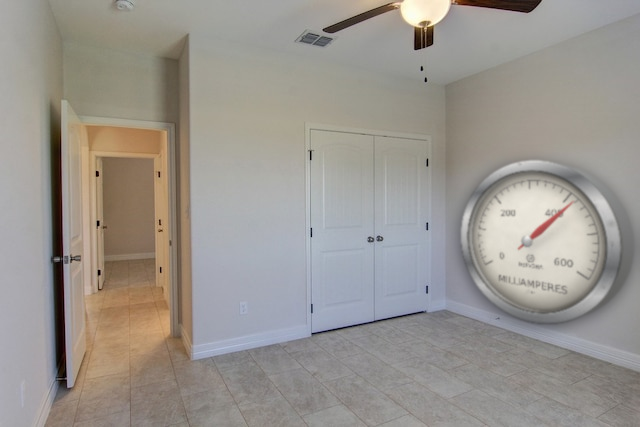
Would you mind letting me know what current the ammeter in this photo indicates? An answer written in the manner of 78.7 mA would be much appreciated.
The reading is 420 mA
